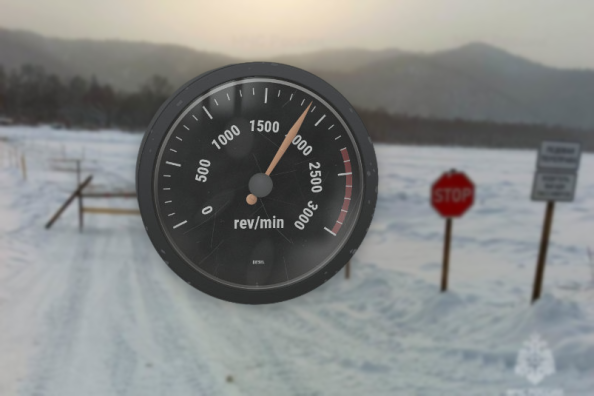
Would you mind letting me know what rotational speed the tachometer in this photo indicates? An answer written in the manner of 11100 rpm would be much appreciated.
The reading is 1850 rpm
